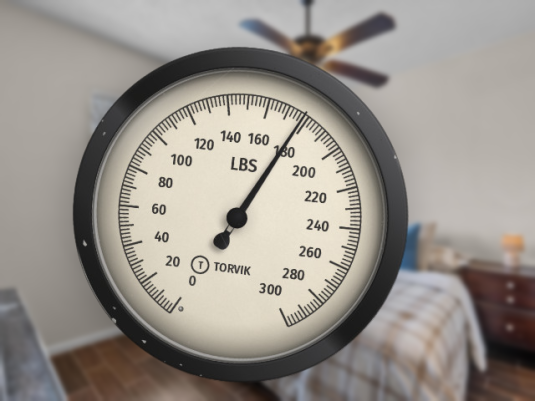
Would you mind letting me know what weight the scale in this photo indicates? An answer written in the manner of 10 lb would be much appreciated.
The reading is 178 lb
